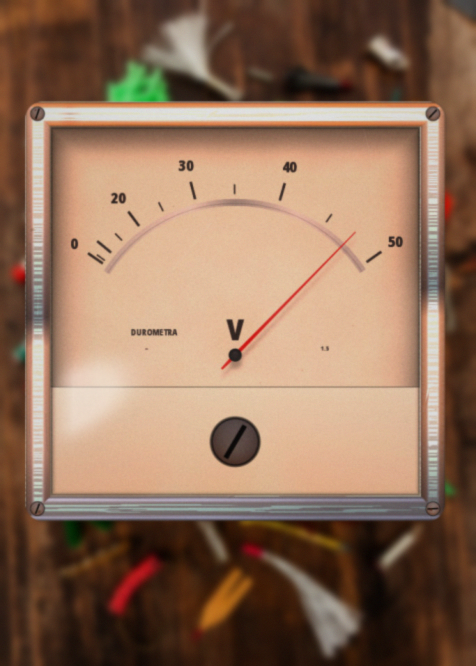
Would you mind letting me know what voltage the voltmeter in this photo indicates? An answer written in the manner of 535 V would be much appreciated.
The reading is 47.5 V
